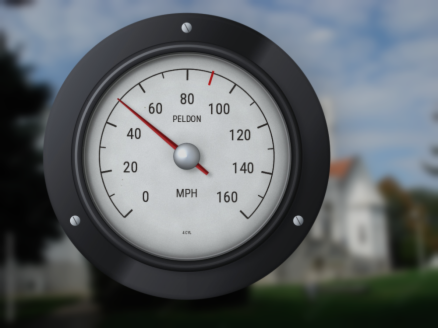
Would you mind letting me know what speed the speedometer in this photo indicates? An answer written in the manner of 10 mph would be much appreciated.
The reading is 50 mph
